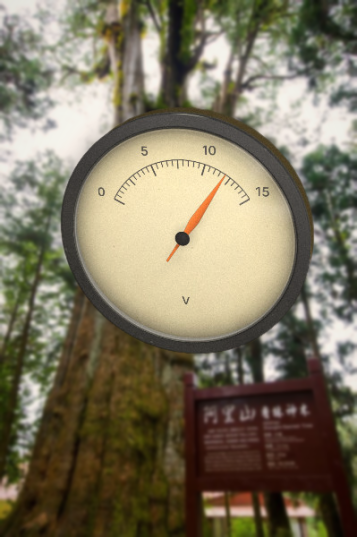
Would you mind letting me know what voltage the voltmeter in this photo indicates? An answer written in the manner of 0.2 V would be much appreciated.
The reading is 12 V
